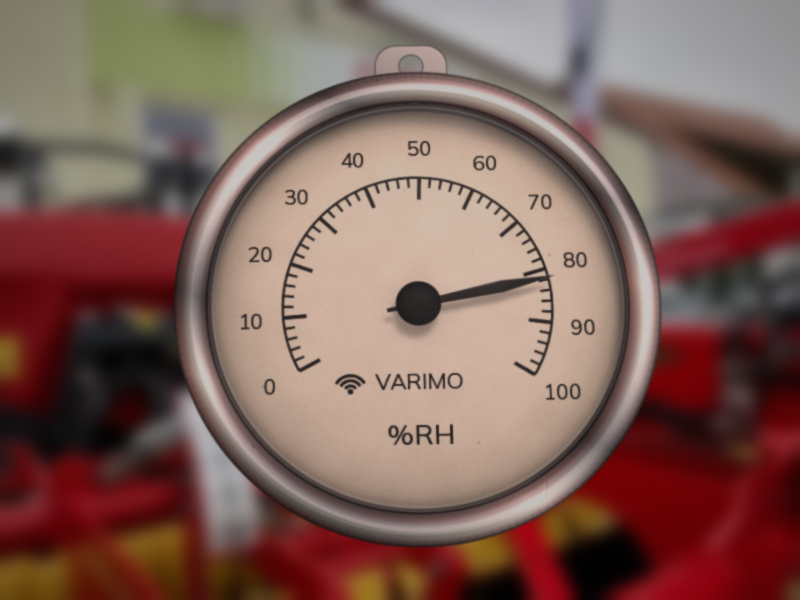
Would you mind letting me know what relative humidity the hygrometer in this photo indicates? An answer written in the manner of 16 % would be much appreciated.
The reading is 82 %
